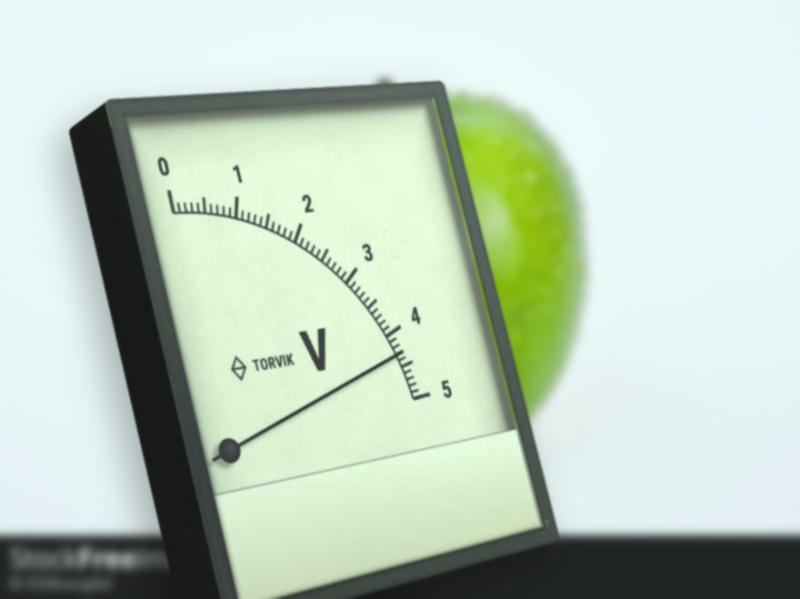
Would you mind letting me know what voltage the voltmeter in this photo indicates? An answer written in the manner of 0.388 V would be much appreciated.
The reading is 4.3 V
